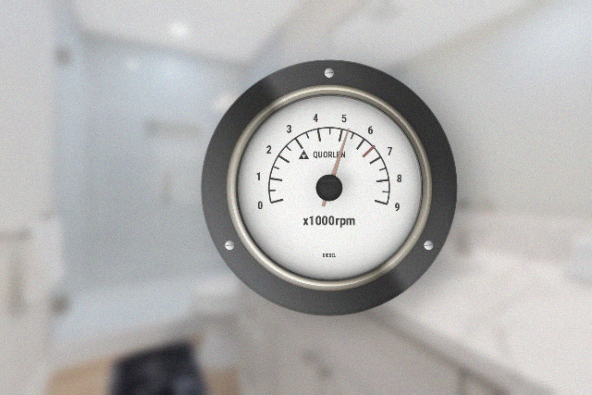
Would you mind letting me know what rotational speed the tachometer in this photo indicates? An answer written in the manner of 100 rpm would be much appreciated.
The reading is 5250 rpm
